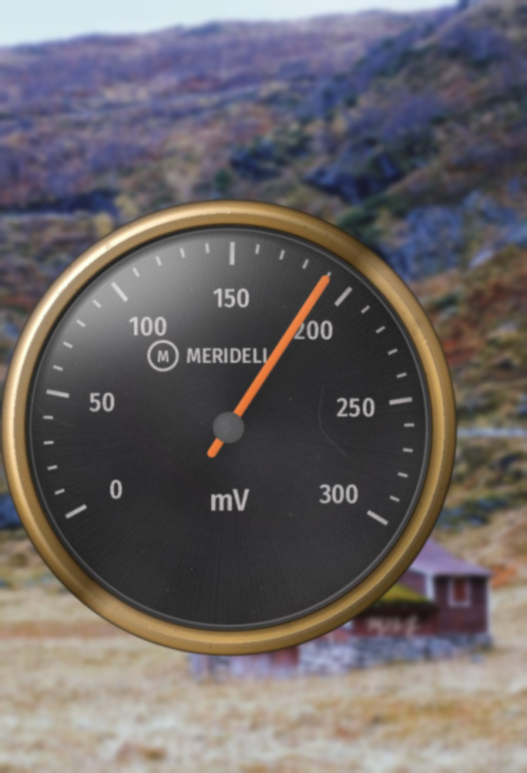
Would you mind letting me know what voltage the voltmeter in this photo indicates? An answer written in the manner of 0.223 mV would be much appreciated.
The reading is 190 mV
